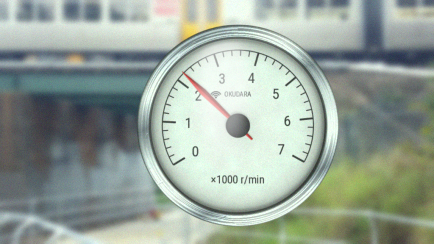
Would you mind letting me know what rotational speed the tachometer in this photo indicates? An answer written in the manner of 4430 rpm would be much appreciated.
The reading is 2200 rpm
